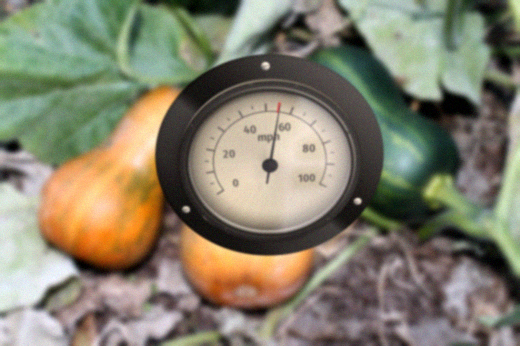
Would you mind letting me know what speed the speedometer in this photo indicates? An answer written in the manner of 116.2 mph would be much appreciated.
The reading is 55 mph
